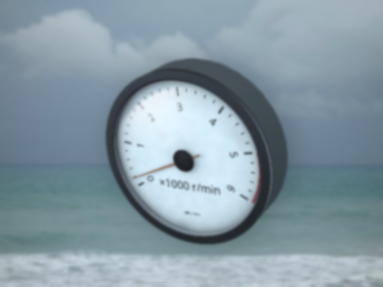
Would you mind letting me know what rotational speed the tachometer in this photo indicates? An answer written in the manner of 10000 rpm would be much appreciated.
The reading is 200 rpm
